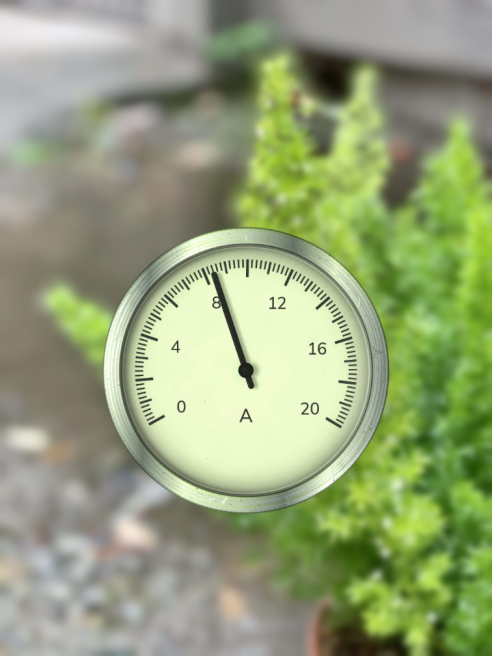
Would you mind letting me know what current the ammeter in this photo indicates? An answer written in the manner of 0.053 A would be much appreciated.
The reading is 8.4 A
